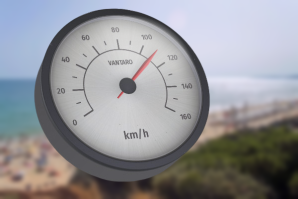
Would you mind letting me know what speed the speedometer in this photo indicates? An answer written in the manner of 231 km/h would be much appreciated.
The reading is 110 km/h
